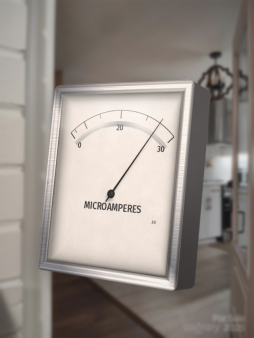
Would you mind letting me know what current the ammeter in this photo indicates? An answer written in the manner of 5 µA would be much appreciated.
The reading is 27.5 µA
